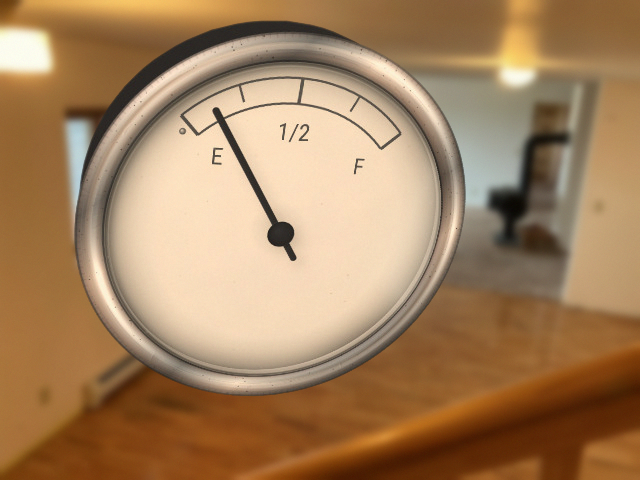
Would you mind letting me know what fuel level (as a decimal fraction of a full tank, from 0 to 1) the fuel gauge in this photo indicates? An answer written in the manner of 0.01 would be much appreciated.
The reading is 0.125
